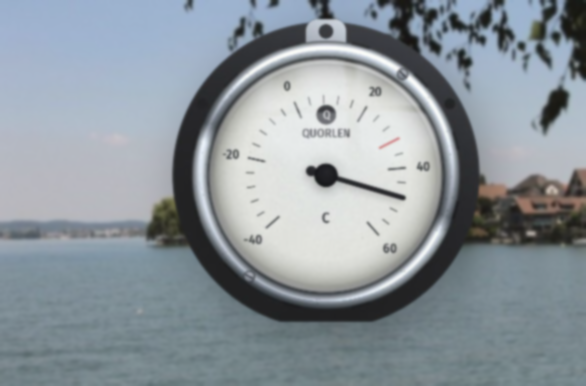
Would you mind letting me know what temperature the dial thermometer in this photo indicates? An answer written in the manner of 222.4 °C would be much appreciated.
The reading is 48 °C
